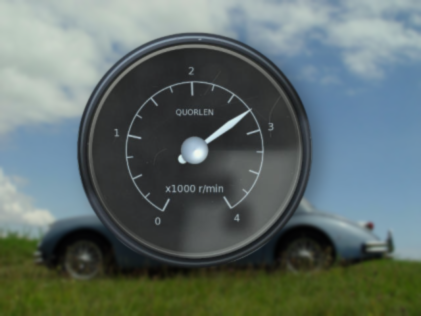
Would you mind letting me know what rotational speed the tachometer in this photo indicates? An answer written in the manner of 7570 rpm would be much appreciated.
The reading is 2750 rpm
